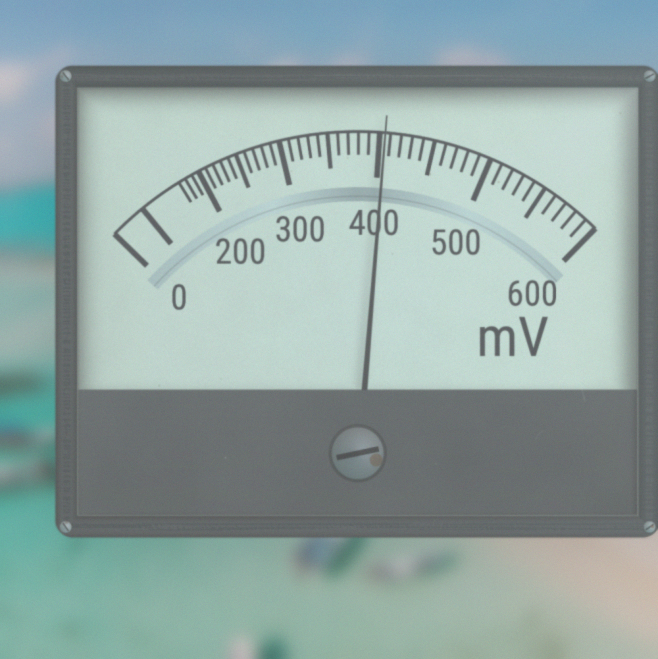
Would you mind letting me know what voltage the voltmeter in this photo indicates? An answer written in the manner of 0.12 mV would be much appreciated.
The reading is 405 mV
